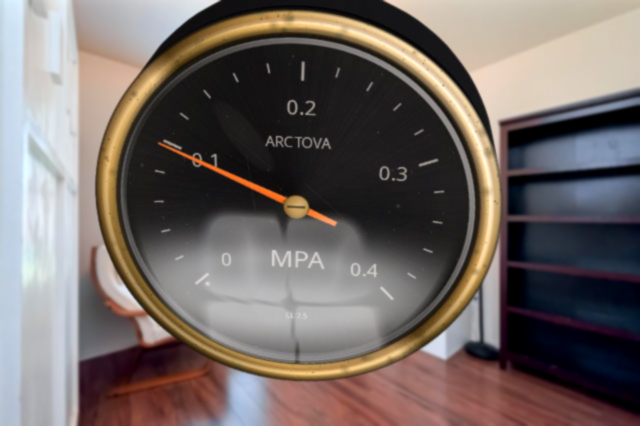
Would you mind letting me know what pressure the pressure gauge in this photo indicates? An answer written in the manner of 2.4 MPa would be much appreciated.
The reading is 0.1 MPa
